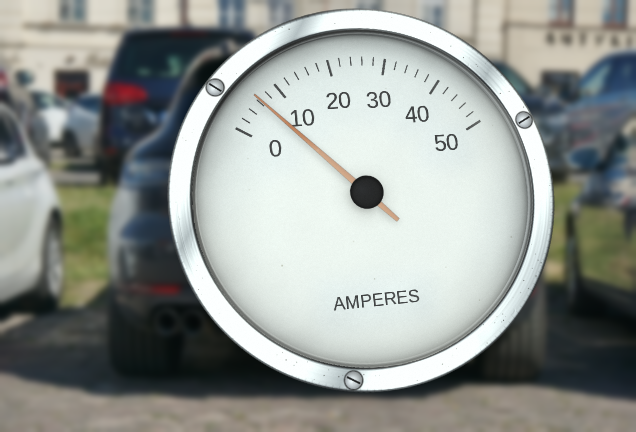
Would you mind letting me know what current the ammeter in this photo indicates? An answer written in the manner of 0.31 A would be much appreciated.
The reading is 6 A
